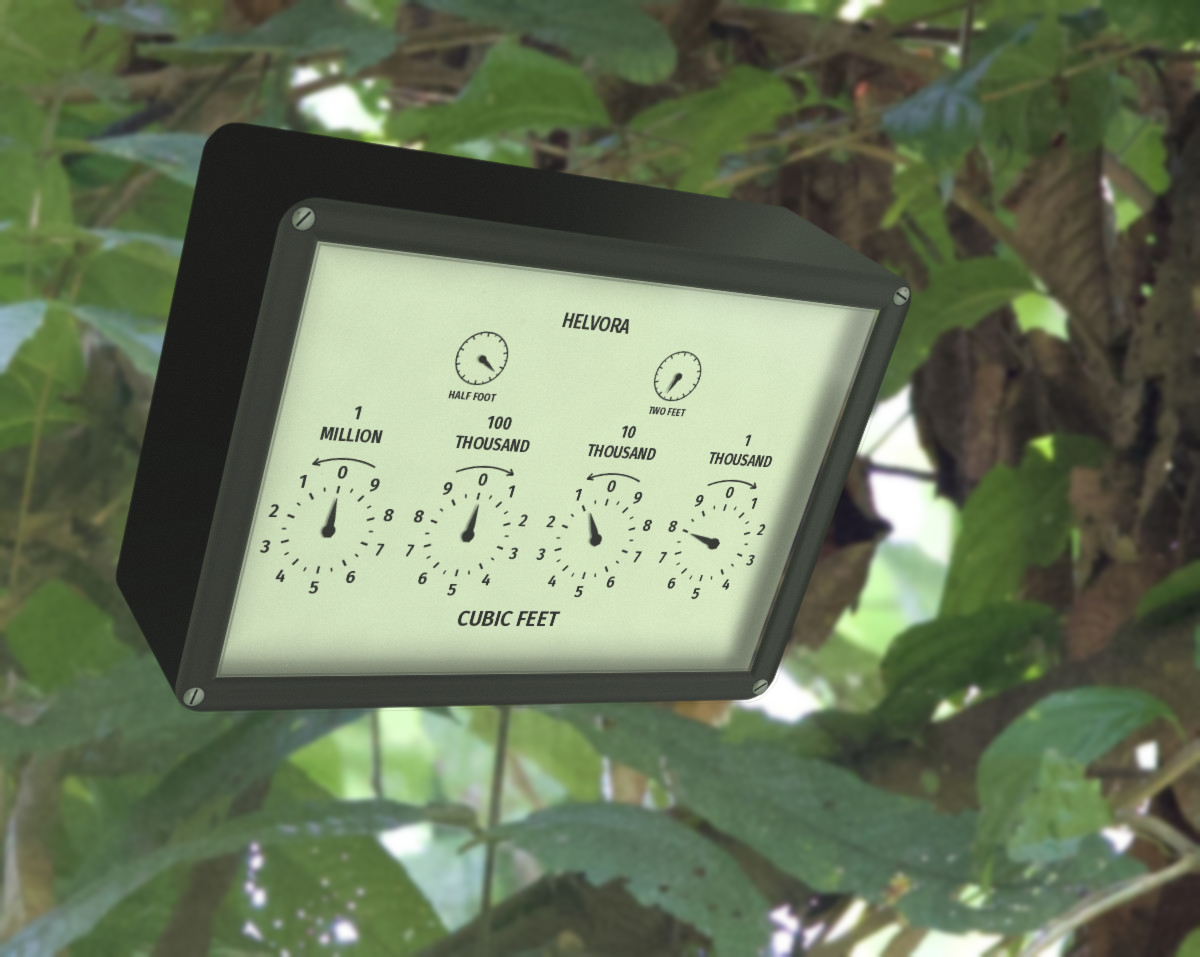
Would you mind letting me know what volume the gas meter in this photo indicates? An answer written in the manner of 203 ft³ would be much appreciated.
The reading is 800 ft³
